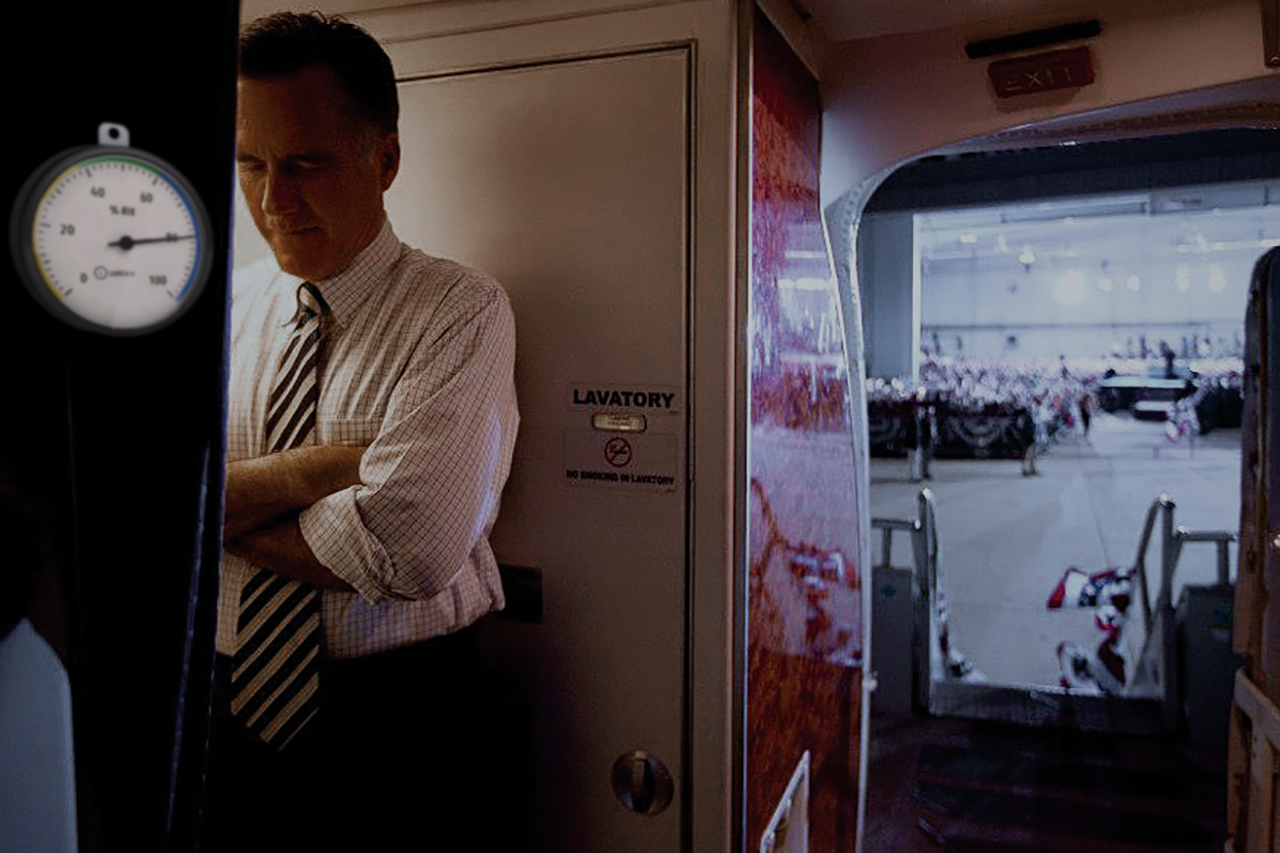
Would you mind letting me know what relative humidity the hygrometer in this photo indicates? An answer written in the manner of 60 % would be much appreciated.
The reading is 80 %
